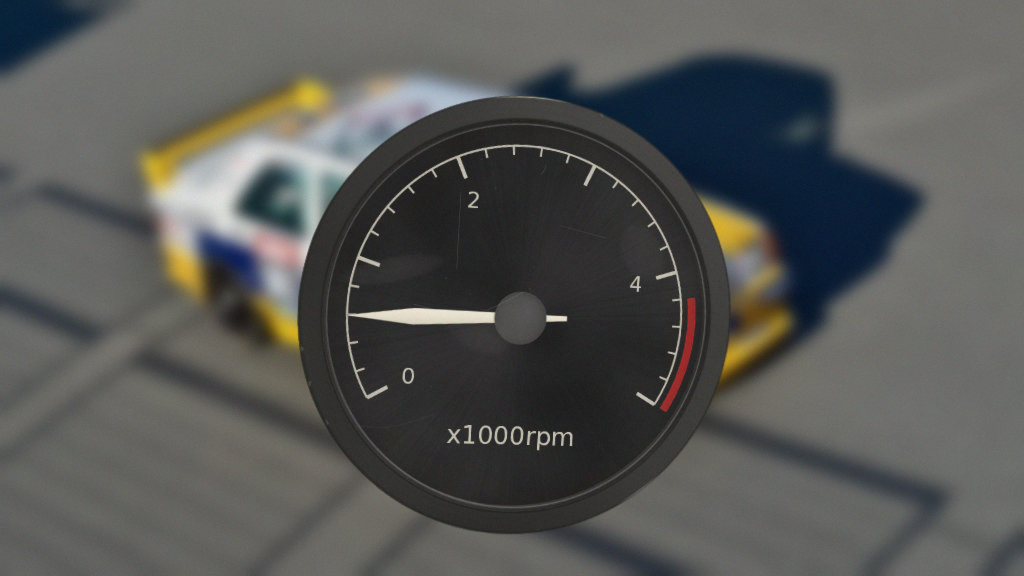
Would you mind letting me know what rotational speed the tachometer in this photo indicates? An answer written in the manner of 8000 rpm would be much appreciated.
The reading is 600 rpm
